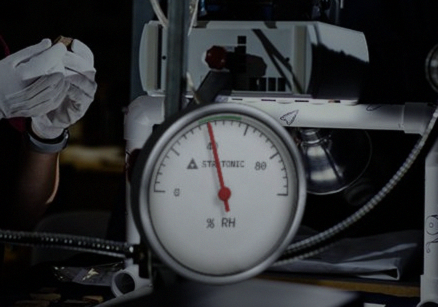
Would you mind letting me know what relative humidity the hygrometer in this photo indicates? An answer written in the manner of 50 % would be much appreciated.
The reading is 40 %
